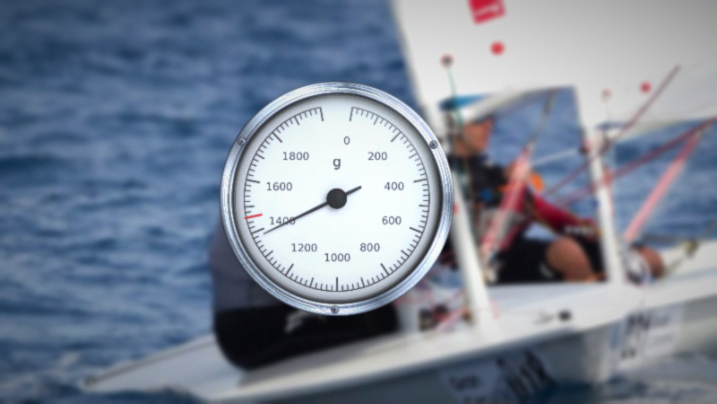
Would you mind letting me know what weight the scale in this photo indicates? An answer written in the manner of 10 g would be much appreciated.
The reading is 1380 g
